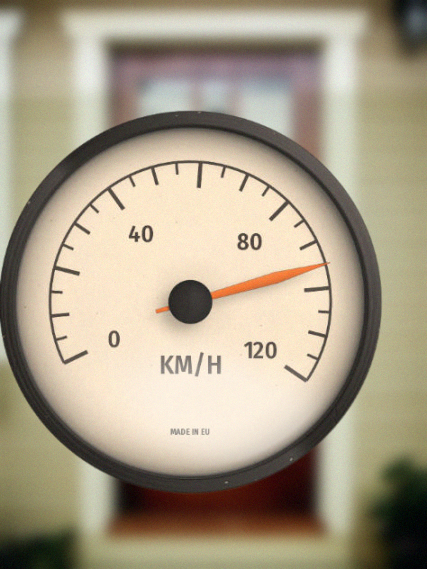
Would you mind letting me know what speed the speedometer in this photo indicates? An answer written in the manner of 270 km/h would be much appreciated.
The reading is 95 km/h
